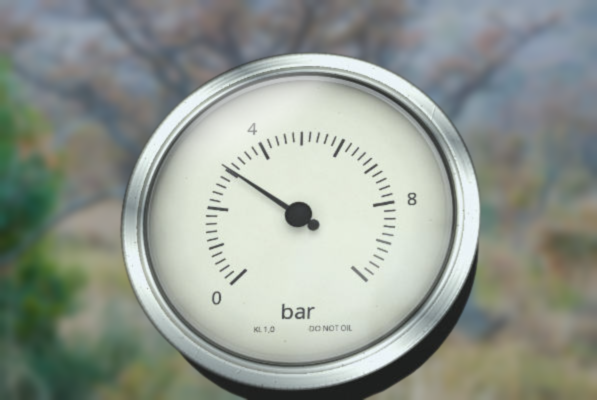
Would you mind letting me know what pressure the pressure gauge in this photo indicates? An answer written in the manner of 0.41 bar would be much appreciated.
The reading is 3 bar
